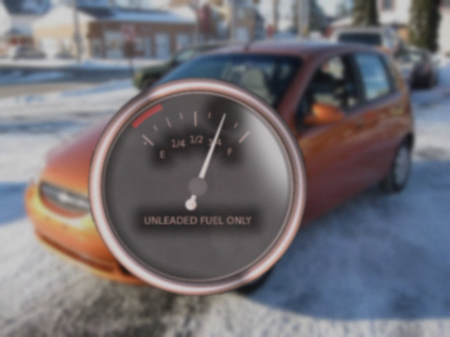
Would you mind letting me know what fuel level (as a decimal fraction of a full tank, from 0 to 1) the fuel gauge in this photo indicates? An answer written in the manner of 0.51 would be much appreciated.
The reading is 0.75
